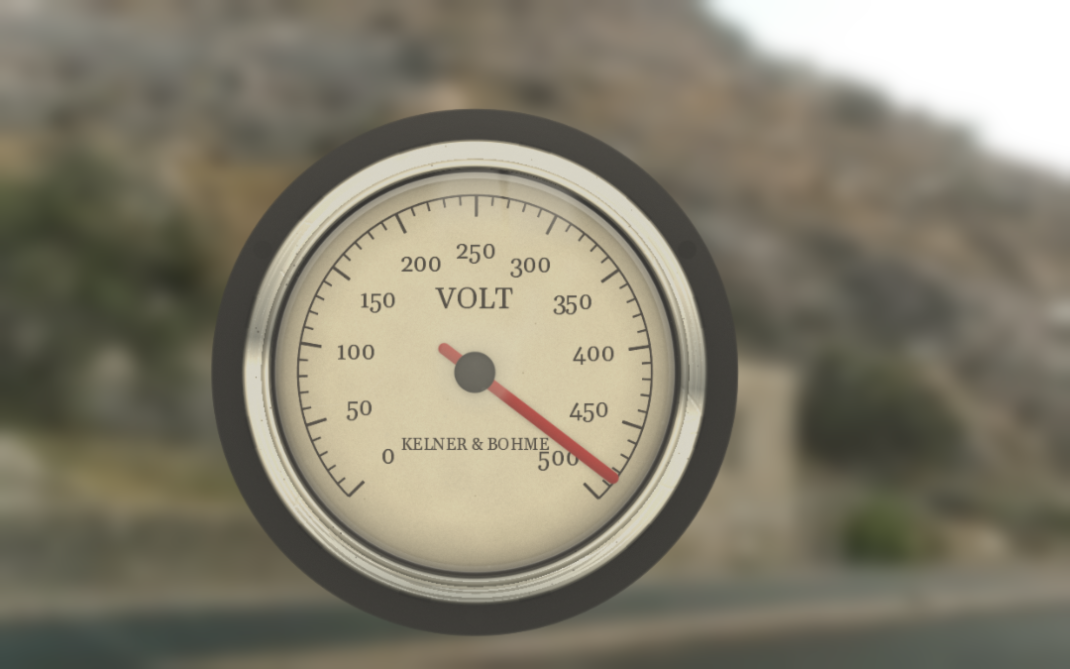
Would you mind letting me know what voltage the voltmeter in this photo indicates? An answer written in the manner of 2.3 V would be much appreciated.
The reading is 485 V
